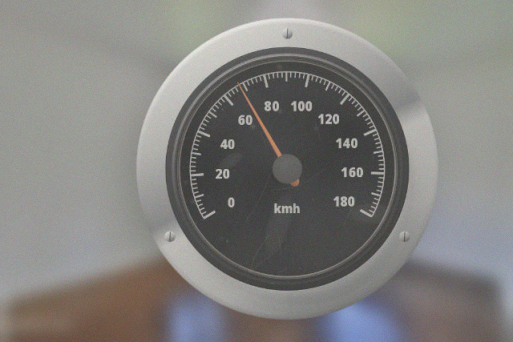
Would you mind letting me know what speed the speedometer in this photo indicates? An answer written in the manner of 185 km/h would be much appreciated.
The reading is 68 km/h
